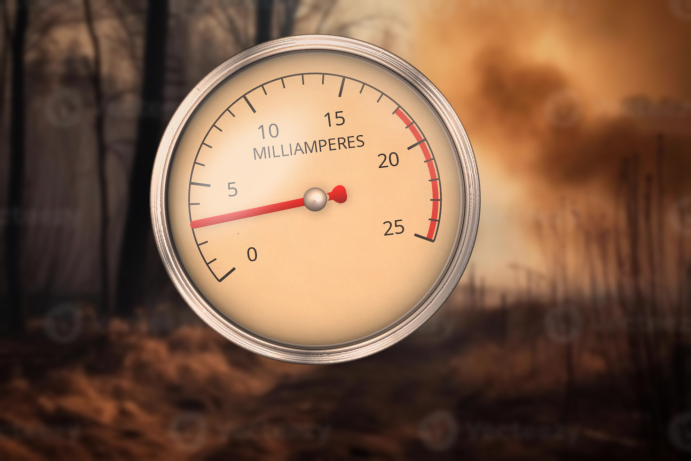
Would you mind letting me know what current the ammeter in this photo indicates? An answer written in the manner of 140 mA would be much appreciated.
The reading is 3 mA
